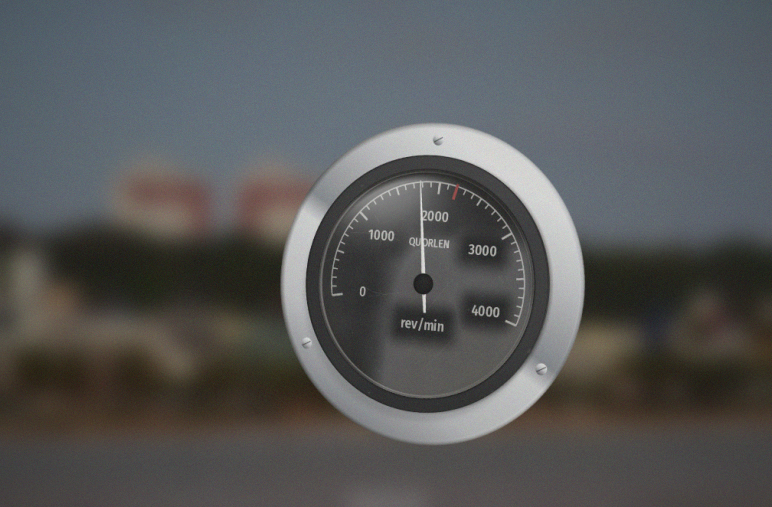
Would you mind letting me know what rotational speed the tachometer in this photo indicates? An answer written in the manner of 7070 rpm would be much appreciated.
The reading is 1800 rpm
